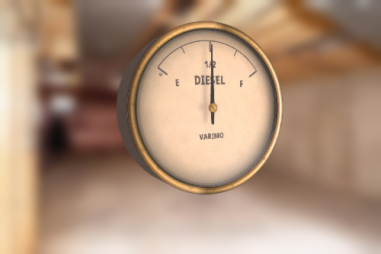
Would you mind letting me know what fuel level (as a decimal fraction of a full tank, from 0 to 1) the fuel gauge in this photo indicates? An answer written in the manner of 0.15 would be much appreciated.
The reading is 0.5
